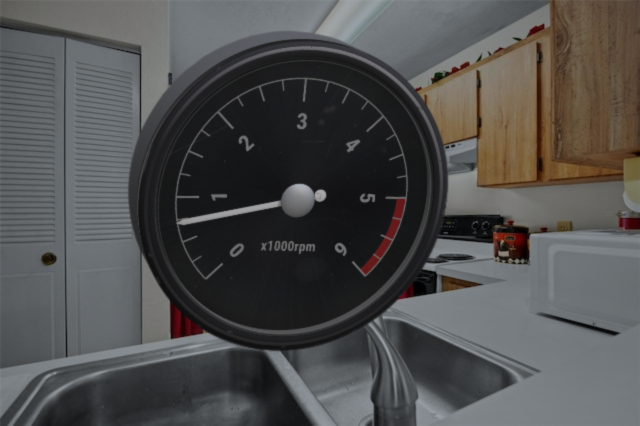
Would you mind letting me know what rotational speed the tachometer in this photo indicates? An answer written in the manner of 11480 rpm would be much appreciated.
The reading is 750 rpm
